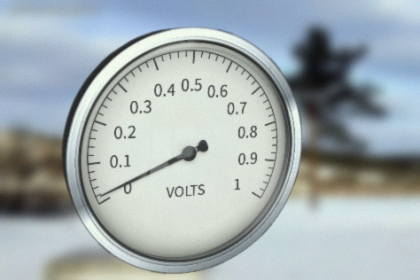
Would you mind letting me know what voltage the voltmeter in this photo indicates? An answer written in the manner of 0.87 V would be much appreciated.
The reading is 0.02 V
